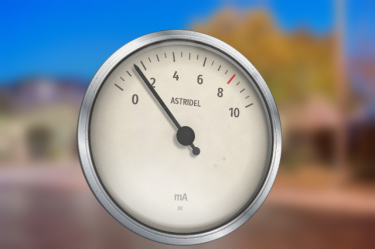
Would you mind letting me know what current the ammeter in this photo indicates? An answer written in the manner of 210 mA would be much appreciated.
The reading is 1.5 mA
